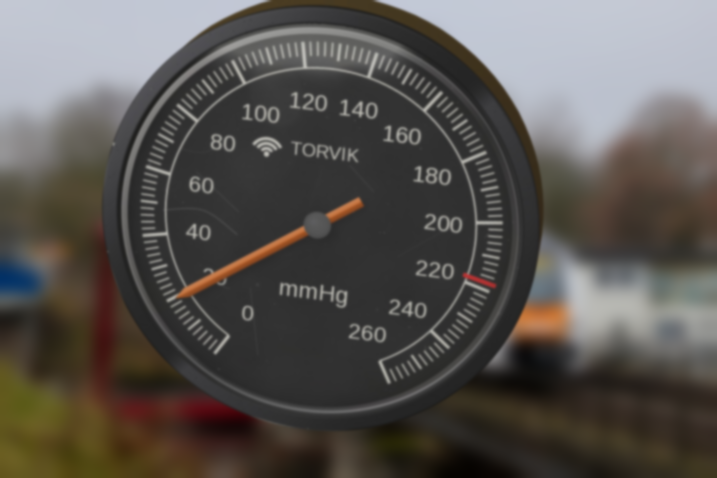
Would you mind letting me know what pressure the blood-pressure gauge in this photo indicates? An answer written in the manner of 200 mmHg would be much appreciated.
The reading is 20 mmHg
